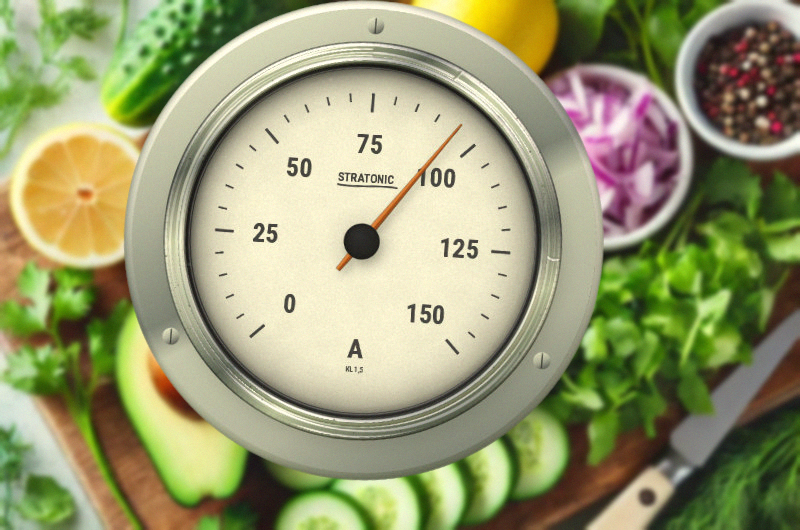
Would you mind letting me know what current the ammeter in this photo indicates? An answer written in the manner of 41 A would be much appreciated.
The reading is 95 A
